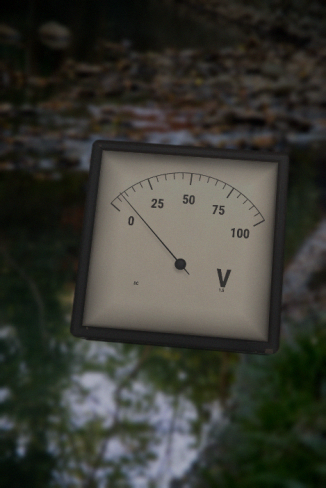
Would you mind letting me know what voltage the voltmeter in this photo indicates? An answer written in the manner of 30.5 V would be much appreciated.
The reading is 7.5 V
